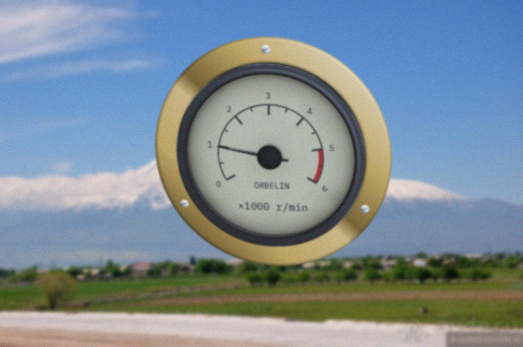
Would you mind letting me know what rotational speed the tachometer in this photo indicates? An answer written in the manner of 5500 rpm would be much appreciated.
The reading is 1000 rpm
